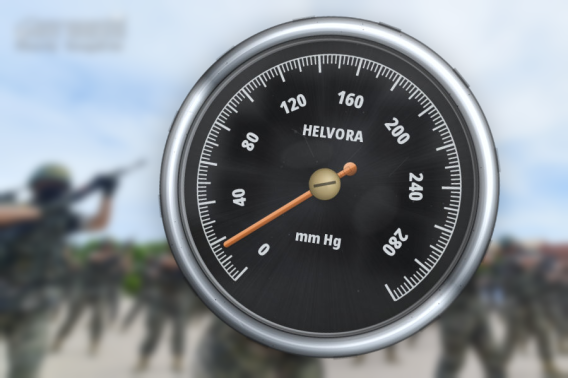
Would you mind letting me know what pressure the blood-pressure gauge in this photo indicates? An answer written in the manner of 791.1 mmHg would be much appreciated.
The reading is 16 mmHg
